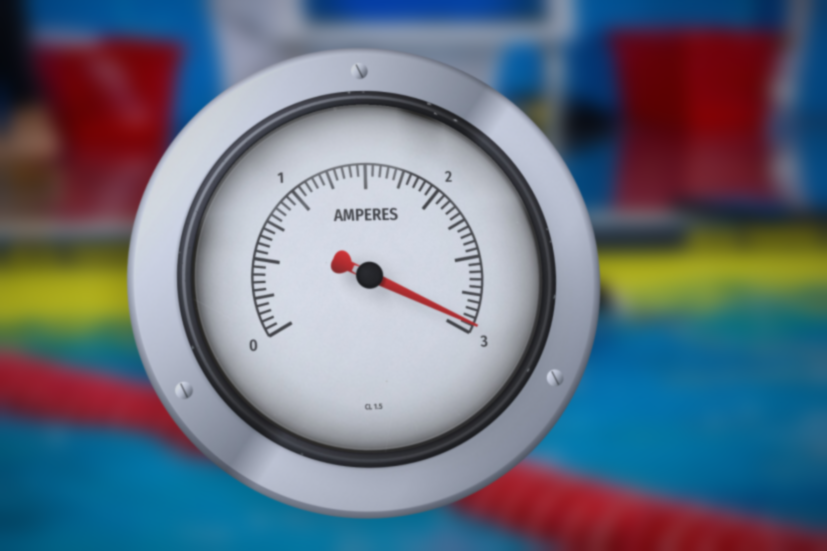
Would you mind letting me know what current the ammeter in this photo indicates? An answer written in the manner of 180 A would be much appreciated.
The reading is 2.95 A
